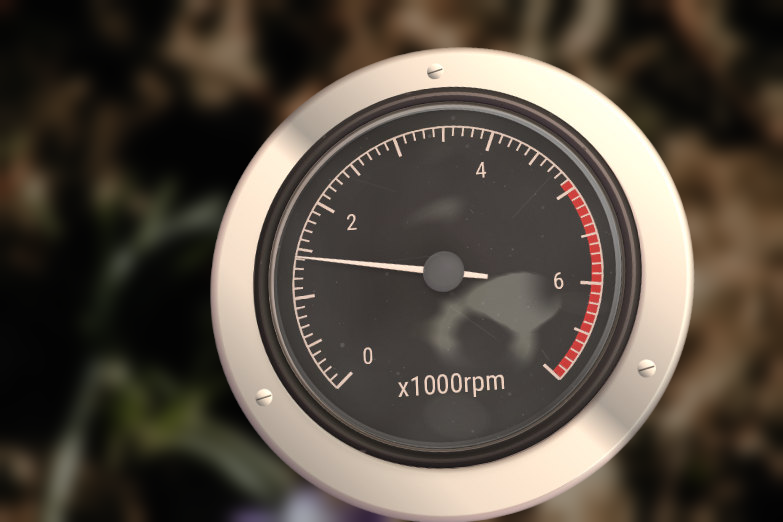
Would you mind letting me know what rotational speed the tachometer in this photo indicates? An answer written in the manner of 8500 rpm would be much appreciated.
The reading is 1400 rpm
